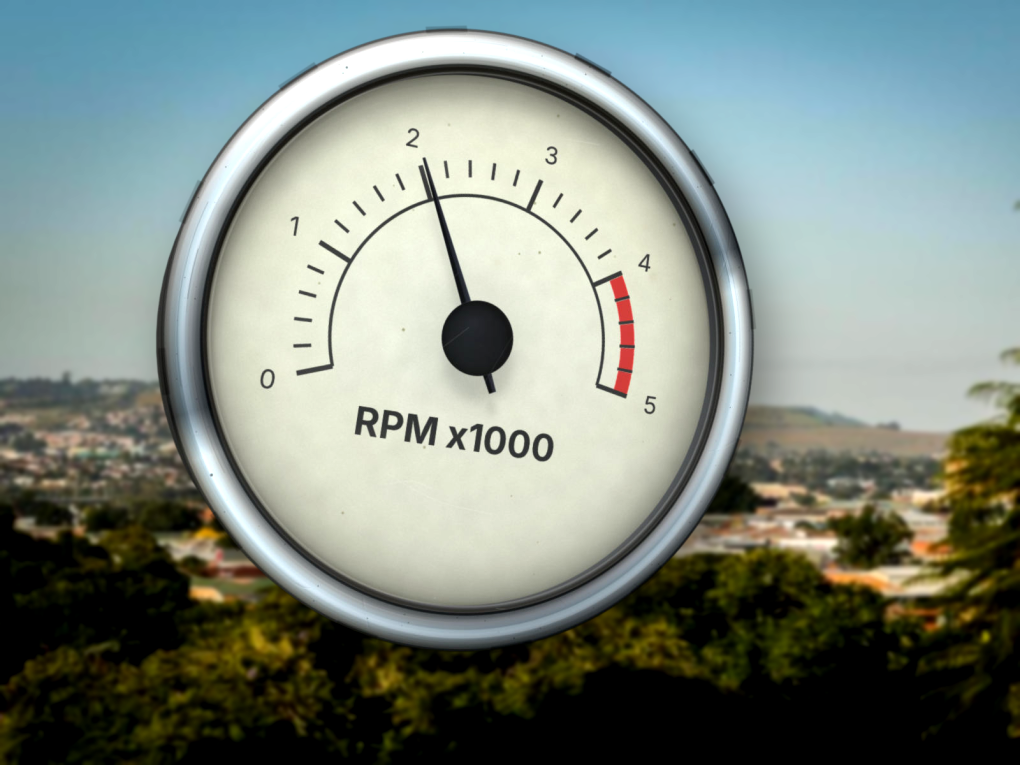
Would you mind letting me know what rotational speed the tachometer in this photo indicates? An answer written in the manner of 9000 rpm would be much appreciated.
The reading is 2000 rpm
